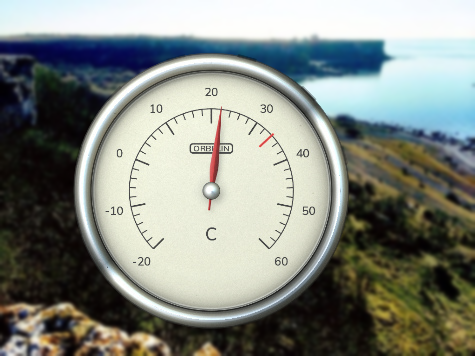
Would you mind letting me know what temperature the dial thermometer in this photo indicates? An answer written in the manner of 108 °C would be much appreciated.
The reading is 22 °C
